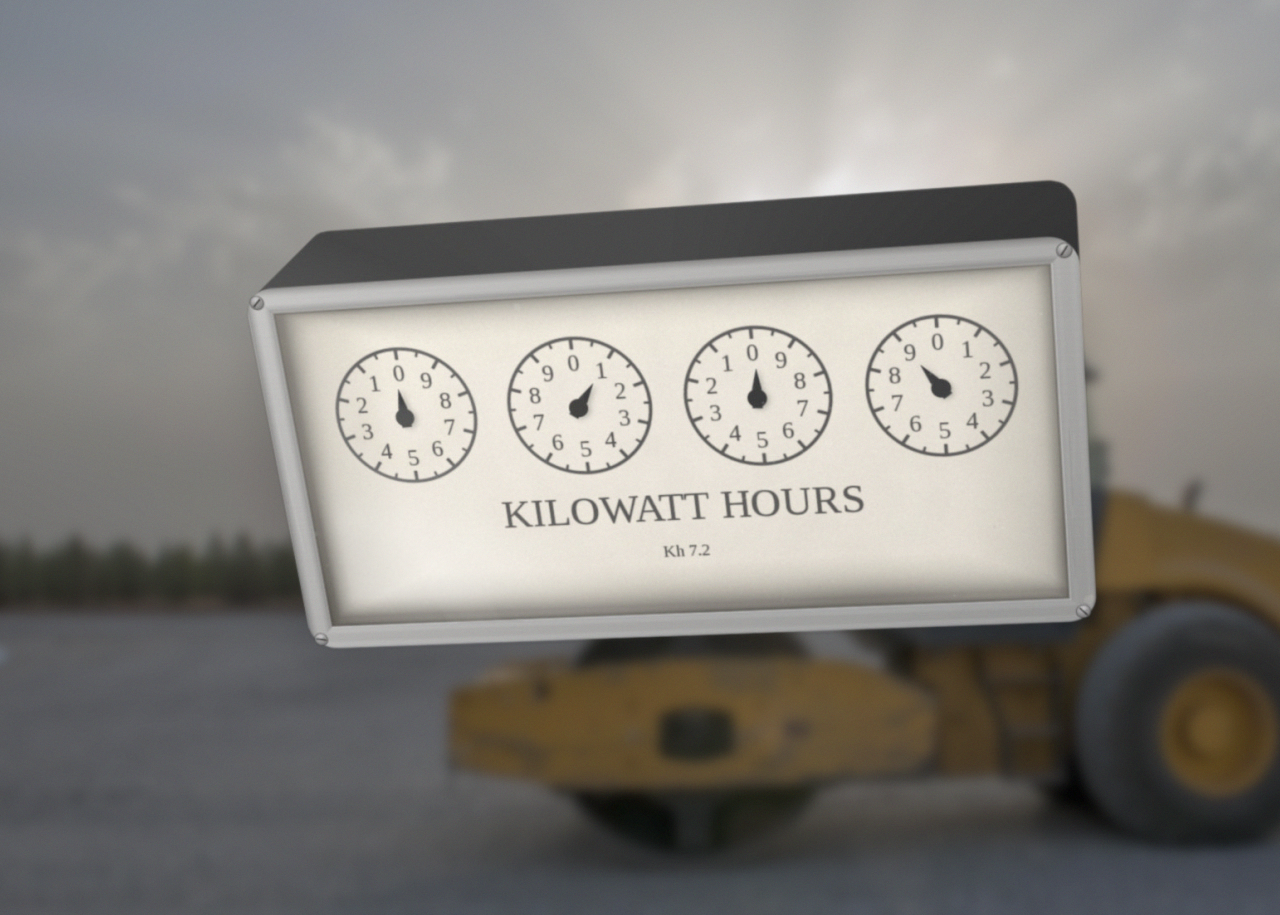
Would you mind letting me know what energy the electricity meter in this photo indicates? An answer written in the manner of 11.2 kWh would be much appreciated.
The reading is 99 kWh
